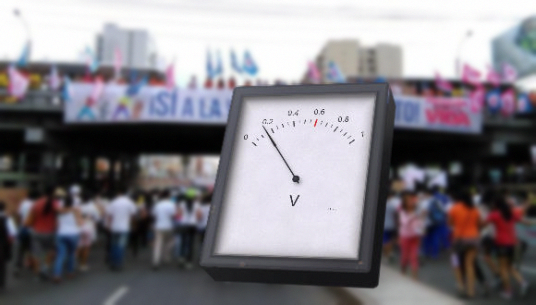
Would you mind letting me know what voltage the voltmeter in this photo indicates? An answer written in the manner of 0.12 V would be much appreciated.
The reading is 0.15 V
